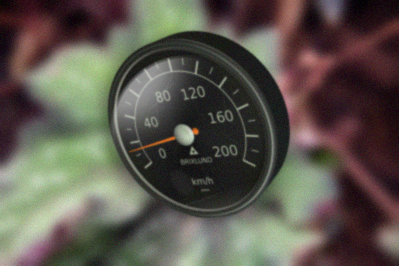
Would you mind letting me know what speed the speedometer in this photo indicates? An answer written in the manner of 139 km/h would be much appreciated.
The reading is 15 km/h
